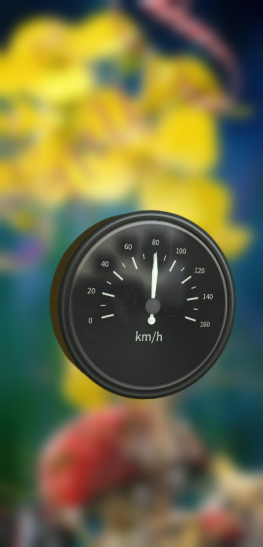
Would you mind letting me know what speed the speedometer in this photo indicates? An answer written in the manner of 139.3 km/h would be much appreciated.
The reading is 80 km/h
